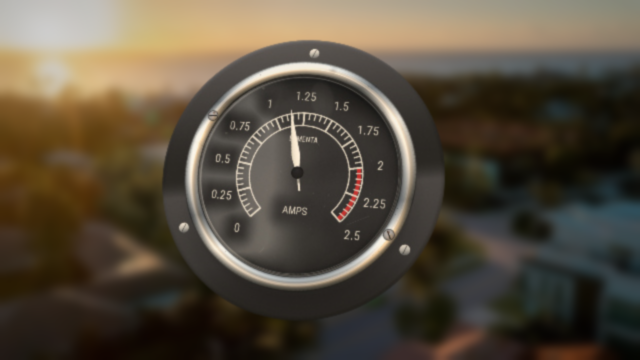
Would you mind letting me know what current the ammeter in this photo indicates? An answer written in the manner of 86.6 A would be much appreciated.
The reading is 1.15 A
